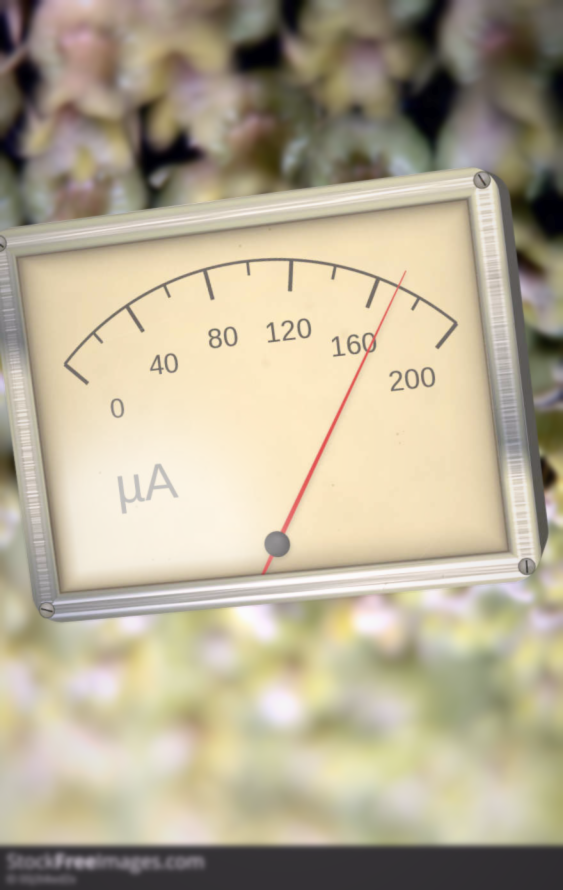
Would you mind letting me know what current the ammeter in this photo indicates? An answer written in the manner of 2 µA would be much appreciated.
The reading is 170 µA
